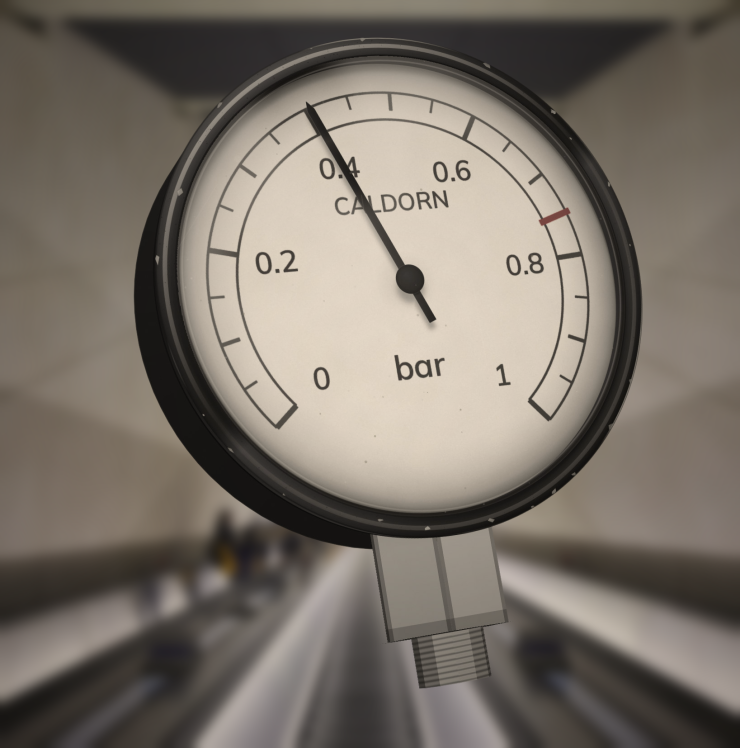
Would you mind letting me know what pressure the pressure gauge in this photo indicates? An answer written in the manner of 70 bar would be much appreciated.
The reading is 0.4 bar
